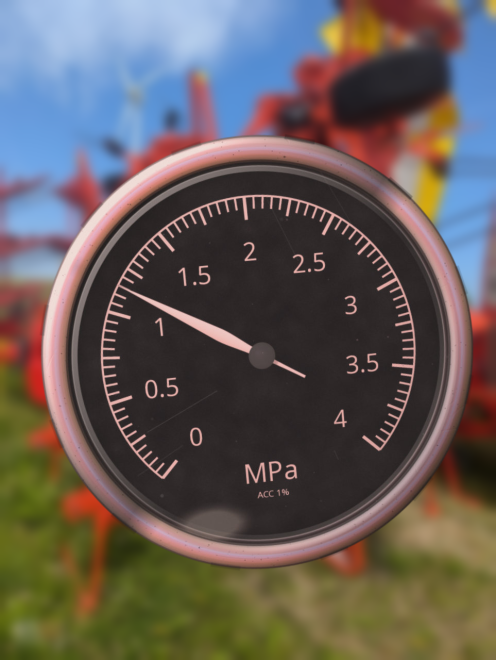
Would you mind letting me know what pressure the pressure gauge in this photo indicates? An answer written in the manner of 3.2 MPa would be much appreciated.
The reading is 1.15 MPa
